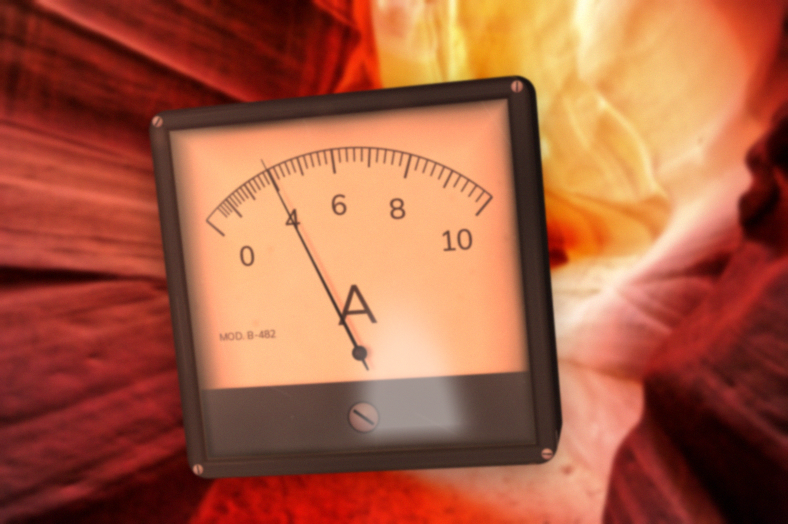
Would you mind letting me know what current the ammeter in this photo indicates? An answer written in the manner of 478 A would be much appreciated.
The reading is 4 A
